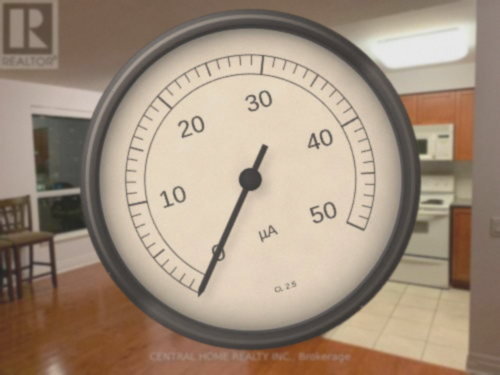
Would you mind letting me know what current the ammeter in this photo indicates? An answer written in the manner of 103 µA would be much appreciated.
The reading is 0 µA
